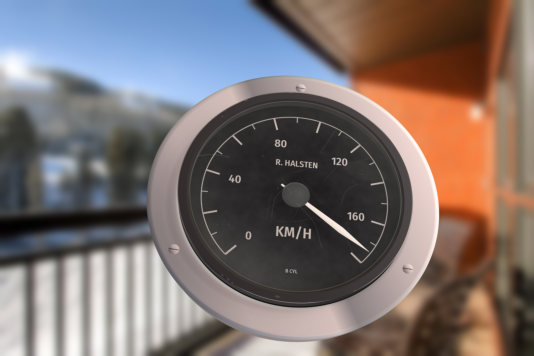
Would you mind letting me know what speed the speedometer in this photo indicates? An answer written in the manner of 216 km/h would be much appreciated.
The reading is 175 km/h
